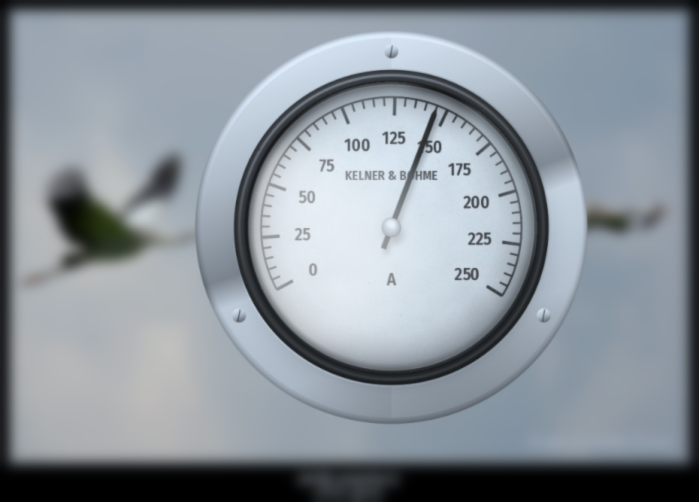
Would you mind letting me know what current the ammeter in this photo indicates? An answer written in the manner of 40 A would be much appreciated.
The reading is 145 A
